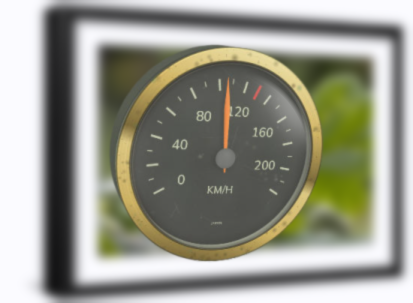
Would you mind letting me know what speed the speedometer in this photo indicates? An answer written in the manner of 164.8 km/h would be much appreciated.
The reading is 105 km/h
